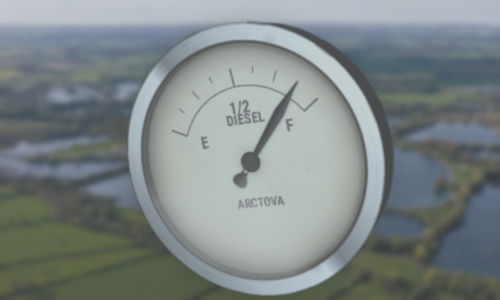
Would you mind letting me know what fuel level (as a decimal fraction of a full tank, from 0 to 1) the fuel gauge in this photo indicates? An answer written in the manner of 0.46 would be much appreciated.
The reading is 0.875
